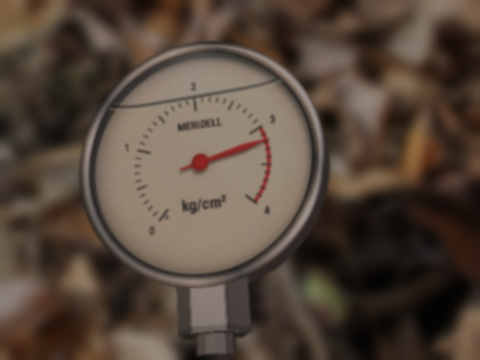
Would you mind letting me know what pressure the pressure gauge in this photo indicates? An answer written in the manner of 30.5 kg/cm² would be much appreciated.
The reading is 3.2 kg/cm²
